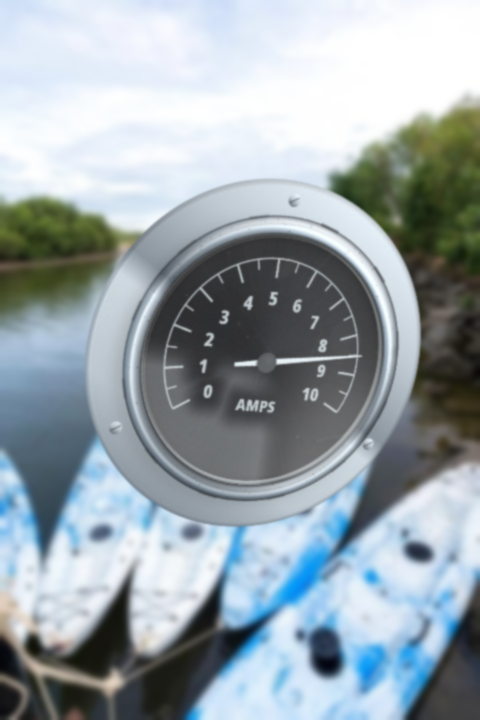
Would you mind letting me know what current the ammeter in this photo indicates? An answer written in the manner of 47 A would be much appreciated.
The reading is 8.5 A
